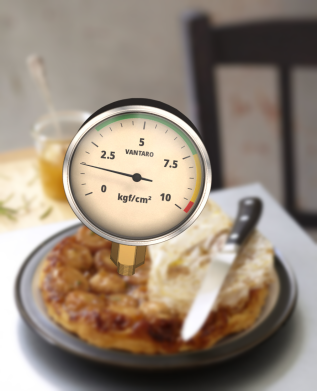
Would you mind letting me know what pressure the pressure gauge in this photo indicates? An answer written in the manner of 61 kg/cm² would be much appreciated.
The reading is 1.5 kg/cm²
